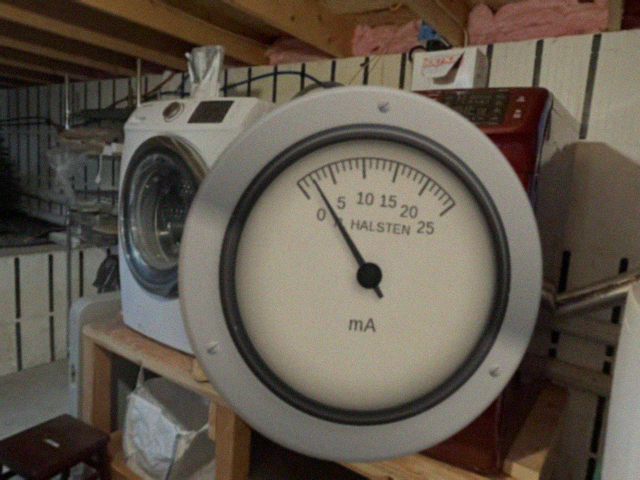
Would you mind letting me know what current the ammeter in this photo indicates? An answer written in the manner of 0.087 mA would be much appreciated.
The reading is 2 mA
